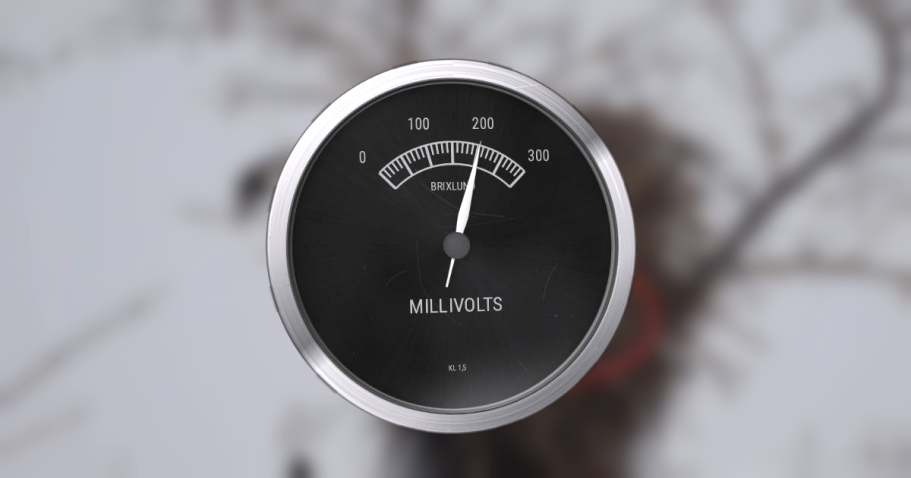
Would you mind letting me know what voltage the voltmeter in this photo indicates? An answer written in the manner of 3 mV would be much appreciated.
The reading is 200 mV
